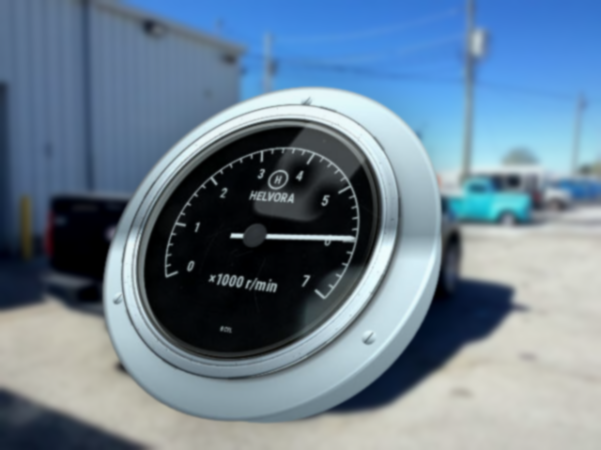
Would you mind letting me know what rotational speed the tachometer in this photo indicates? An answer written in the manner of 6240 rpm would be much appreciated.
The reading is 6000 rpm
